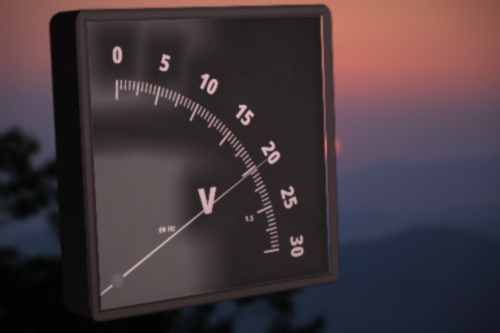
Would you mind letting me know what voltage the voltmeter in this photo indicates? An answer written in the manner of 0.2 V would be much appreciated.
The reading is 20 V
